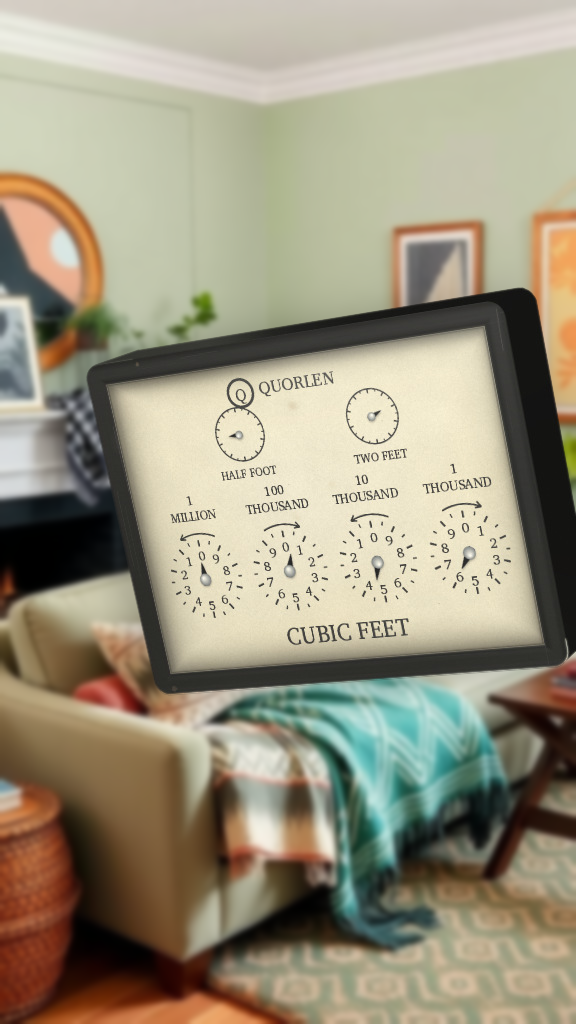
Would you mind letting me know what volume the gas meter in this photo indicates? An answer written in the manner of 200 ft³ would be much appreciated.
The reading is 4600 ft³
